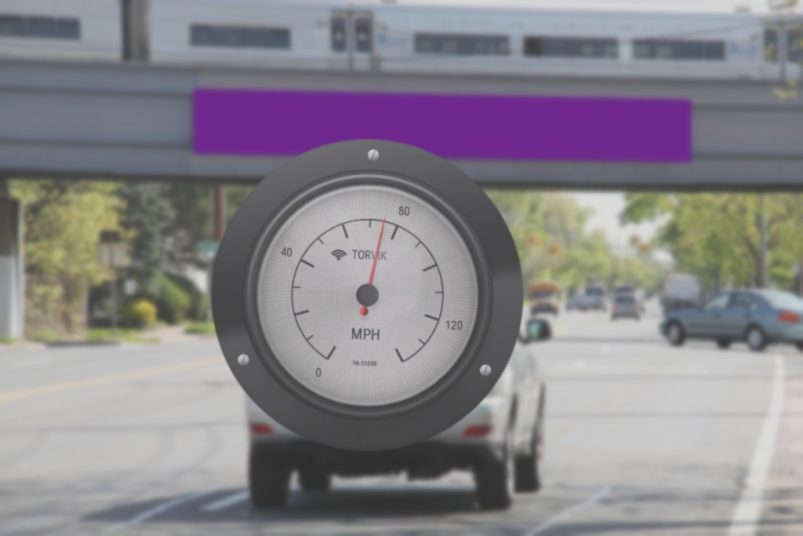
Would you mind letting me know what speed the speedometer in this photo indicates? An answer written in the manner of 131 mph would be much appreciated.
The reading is 75 mph
